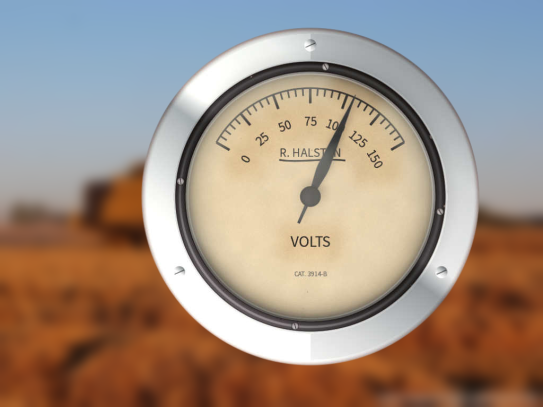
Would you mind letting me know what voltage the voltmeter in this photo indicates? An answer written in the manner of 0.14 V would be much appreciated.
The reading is 105 V
